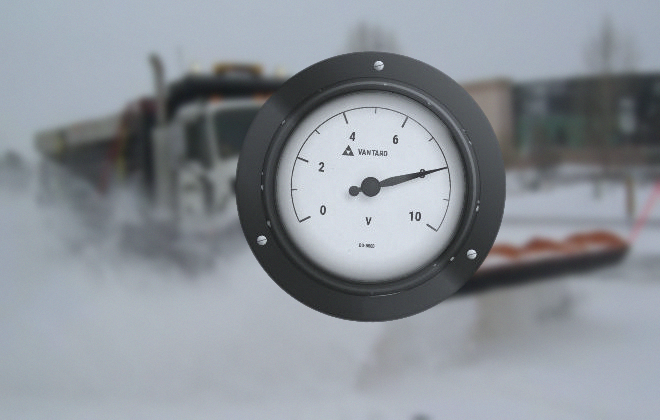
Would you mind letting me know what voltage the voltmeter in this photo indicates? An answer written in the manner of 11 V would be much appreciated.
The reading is 8 V
